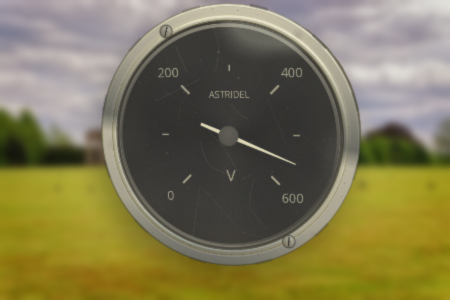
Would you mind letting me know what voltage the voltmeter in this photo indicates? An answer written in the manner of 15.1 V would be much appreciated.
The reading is 550 V
